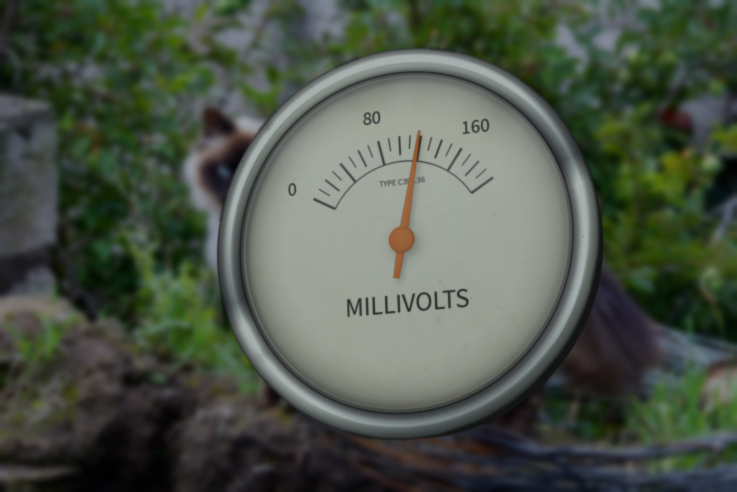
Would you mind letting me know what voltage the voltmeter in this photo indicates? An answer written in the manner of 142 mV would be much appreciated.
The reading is 120 mV
